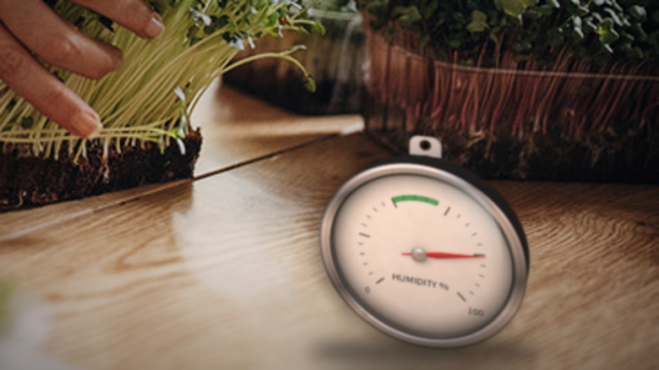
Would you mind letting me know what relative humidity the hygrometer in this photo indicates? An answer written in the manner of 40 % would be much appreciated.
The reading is 80 %
